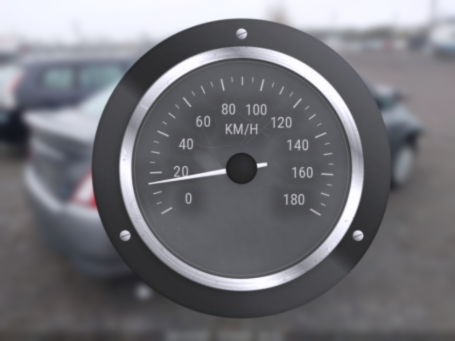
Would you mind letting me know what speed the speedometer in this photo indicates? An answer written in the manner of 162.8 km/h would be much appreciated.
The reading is 15 km/h
